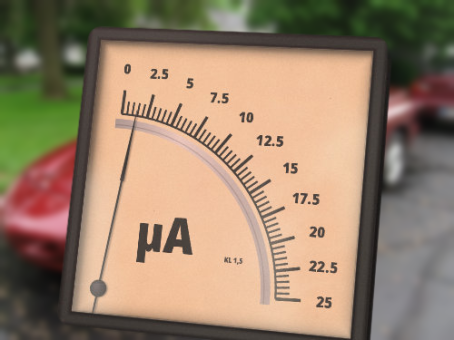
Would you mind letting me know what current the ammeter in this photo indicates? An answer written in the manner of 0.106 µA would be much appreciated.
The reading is 1.5 µA
